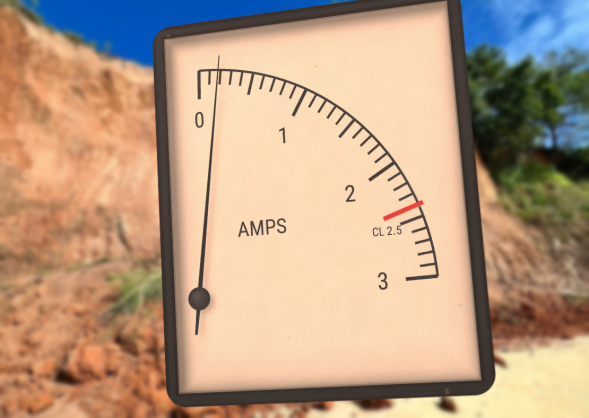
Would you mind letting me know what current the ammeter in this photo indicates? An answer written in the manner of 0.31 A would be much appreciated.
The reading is 0.2 A
